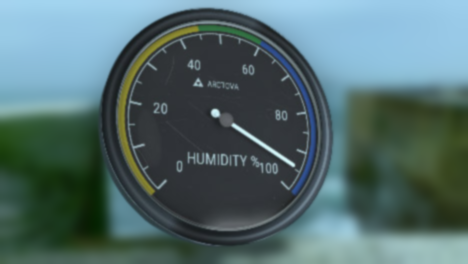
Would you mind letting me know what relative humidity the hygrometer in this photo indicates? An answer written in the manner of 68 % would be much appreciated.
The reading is 95 %
